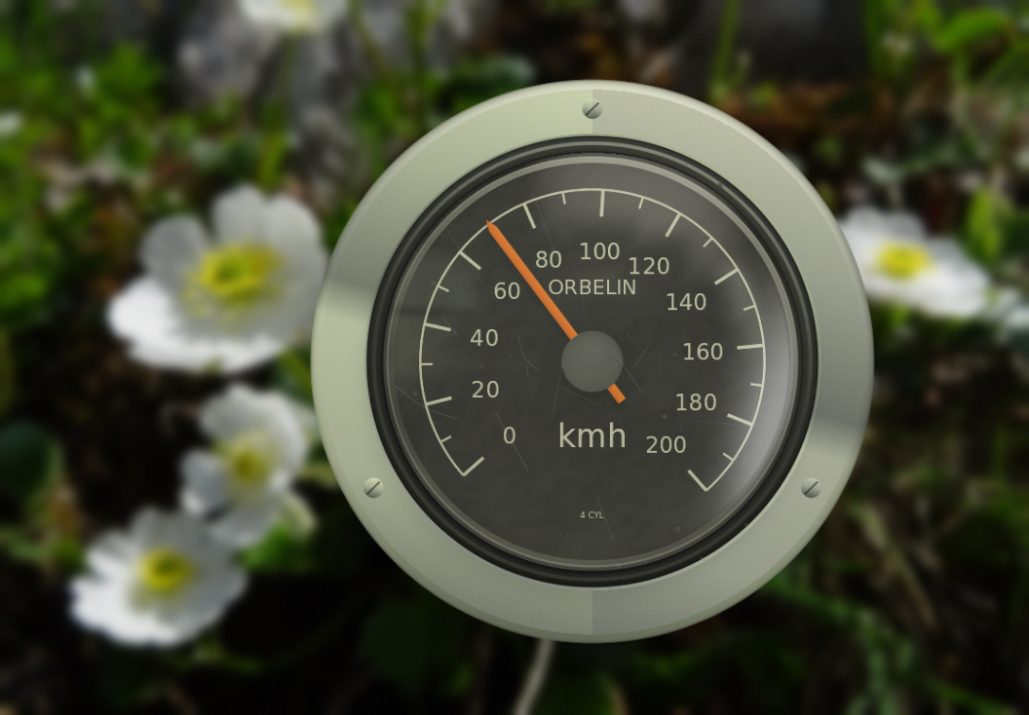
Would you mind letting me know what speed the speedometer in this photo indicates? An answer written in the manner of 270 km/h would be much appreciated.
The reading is 70 km/h
